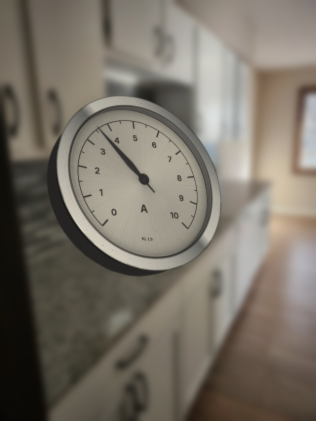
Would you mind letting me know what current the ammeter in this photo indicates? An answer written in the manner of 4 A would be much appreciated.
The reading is 3.5 A
